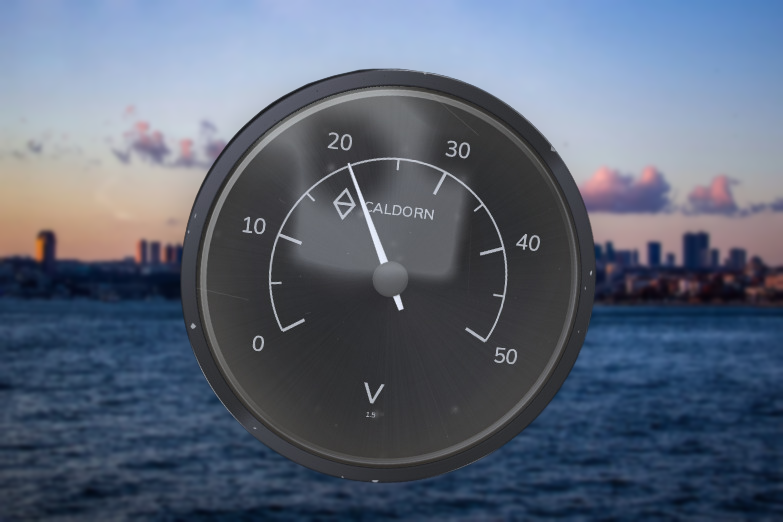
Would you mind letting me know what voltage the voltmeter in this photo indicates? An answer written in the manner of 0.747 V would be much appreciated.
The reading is 20 V
